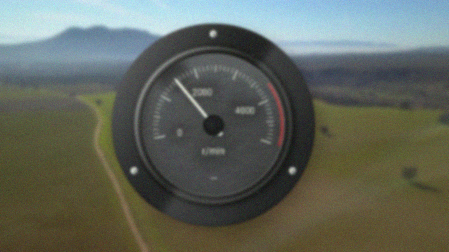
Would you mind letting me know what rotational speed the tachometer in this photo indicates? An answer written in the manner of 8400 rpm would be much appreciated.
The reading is 1500 rpm
